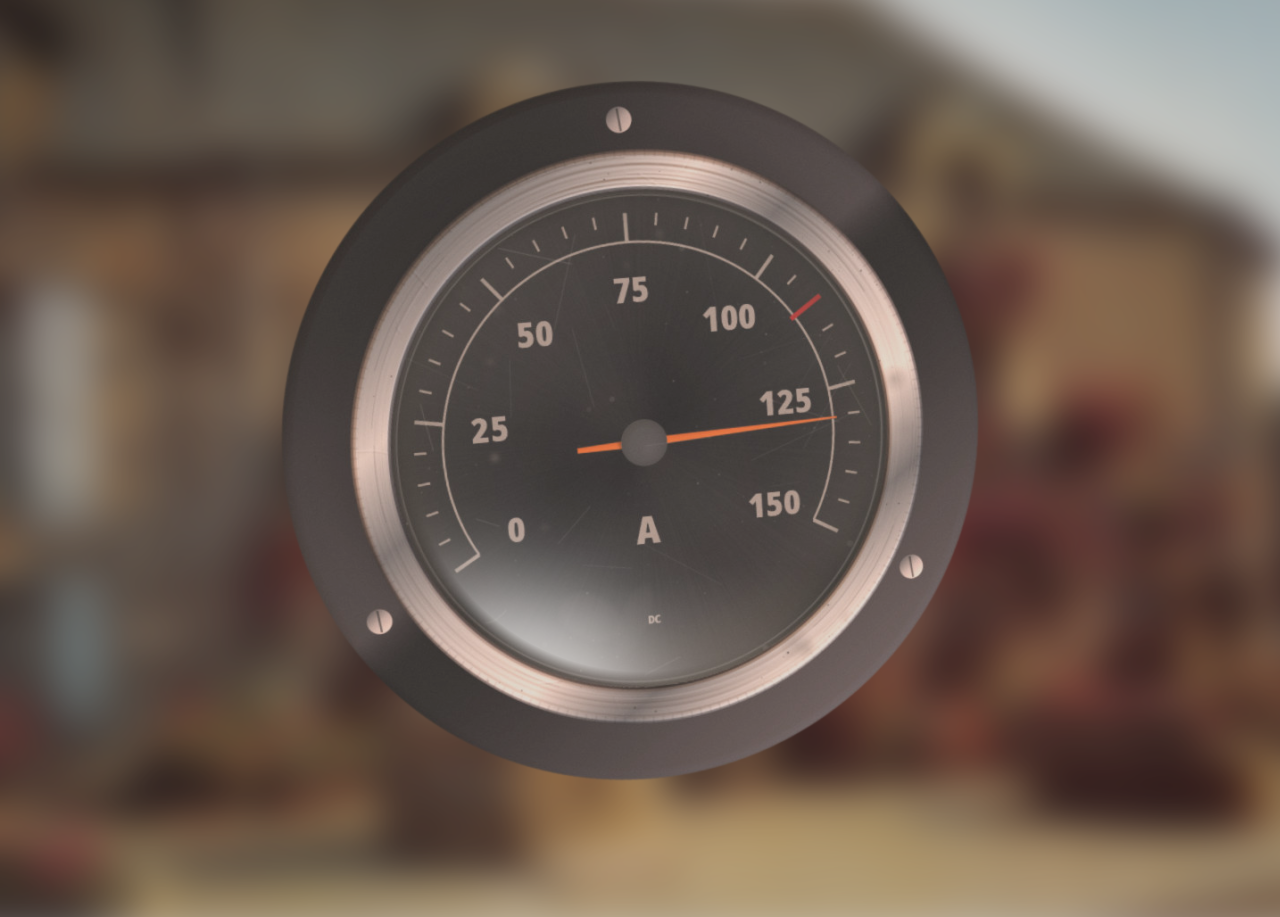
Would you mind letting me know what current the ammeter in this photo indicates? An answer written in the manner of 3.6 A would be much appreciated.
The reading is 130 A
